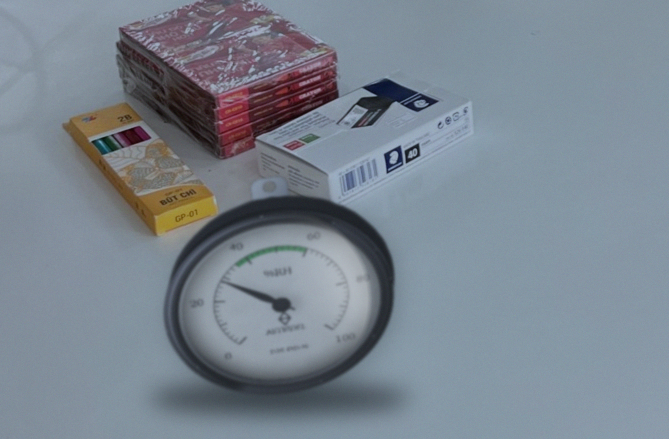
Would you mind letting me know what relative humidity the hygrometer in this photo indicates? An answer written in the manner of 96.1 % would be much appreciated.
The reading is 30 %
